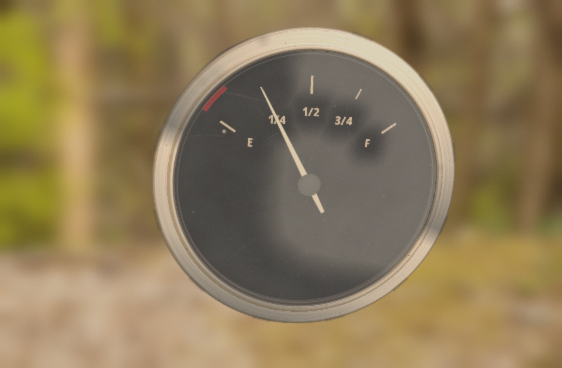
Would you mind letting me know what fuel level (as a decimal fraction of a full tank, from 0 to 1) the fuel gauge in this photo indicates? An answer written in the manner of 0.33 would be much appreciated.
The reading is 0.25
